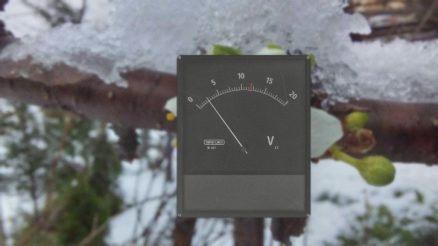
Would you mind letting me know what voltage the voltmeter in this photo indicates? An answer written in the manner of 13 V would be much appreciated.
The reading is 2.5 V
